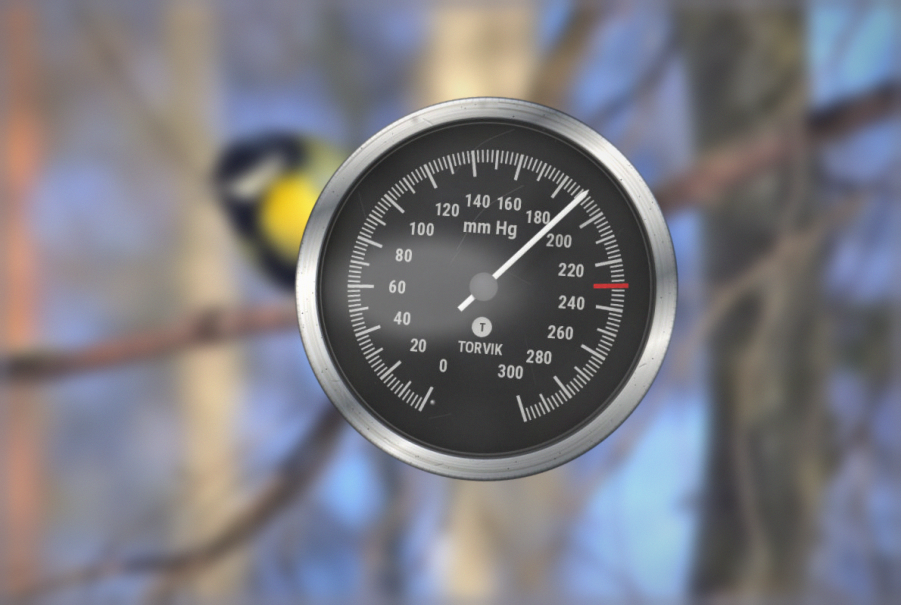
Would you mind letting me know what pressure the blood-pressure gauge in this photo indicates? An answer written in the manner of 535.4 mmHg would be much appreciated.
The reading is 190 mmHg
